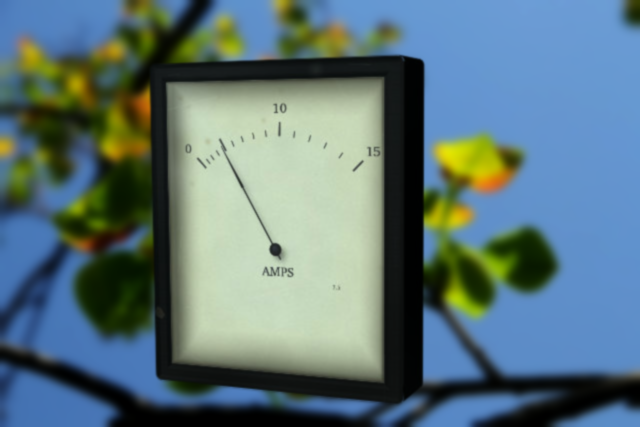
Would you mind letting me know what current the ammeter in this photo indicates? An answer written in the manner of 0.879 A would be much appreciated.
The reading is 5 A
